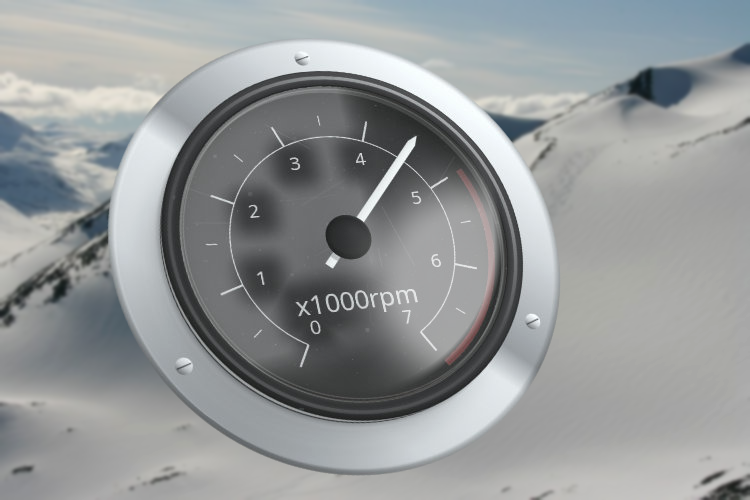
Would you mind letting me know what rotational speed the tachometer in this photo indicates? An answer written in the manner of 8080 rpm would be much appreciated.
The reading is 4500 rpm
